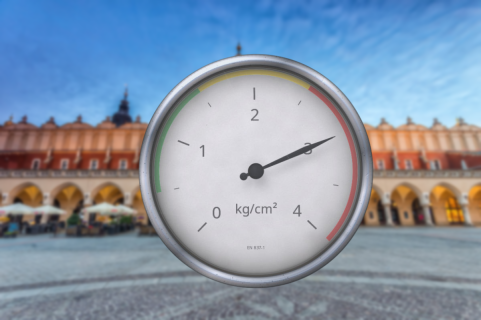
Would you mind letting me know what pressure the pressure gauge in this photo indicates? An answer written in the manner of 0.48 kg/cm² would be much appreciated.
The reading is 3 kg/cm²
